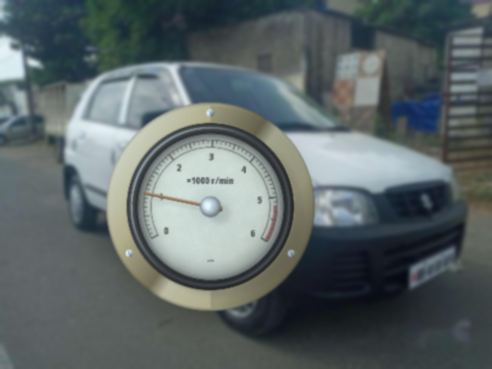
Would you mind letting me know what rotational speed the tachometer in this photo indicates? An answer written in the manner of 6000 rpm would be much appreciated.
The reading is 1000 rpm
